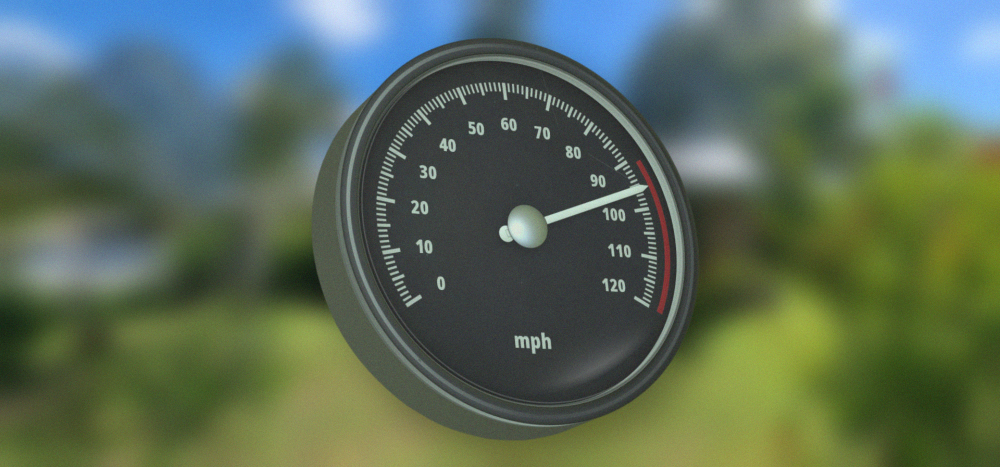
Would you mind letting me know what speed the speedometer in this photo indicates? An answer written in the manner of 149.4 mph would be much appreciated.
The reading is 96 mph
